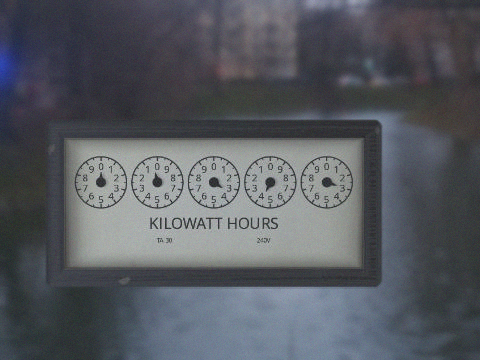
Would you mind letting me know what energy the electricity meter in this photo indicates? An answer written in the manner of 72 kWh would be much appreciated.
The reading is 343 kWh
